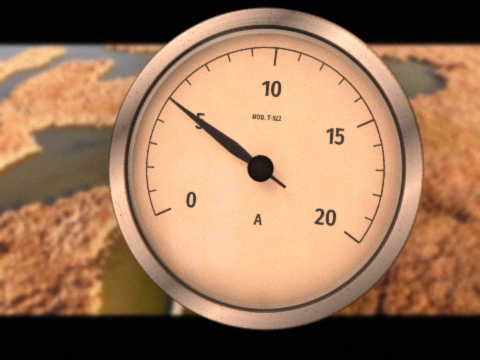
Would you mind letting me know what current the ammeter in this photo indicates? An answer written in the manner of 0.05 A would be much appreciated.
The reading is 5 A
